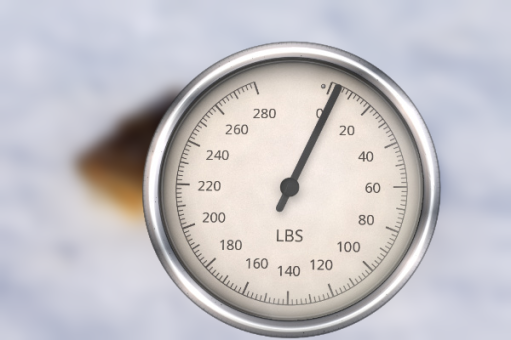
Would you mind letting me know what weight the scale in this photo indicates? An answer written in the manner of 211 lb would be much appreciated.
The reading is 4 lb
